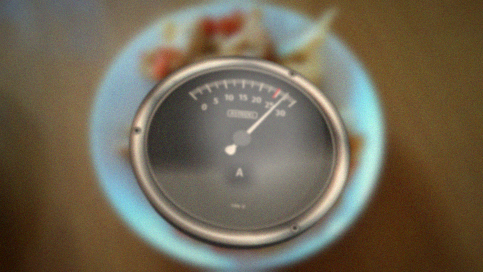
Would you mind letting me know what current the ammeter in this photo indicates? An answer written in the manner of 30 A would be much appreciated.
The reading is 27.5 A
